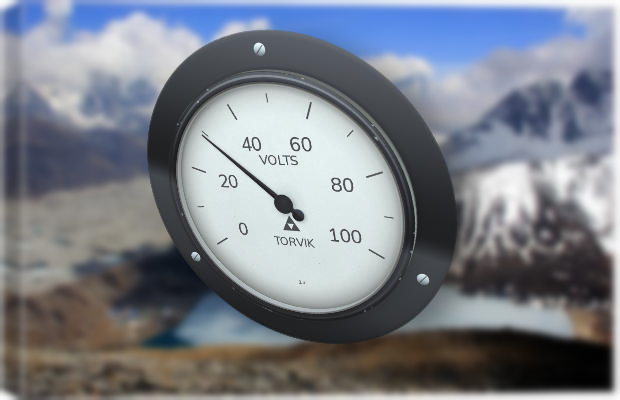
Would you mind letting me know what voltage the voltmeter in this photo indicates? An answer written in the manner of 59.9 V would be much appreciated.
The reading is 30 V
